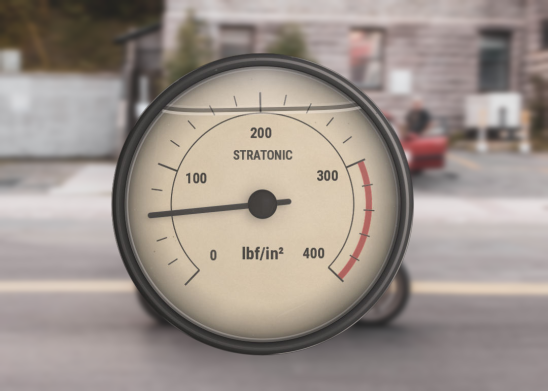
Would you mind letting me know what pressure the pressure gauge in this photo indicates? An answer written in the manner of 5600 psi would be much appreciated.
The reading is 60 psi
